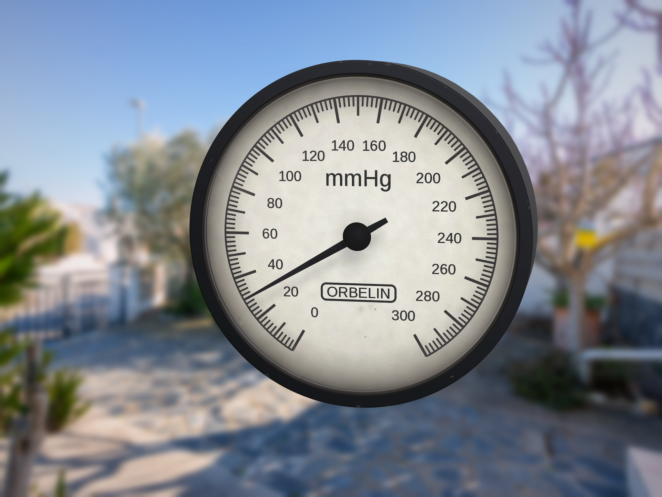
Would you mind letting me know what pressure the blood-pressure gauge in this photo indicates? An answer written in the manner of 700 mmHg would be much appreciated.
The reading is 30 mmHg
